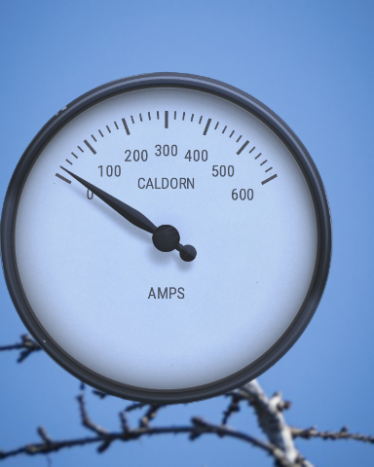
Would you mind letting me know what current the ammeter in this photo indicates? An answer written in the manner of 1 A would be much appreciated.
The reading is 20 A
